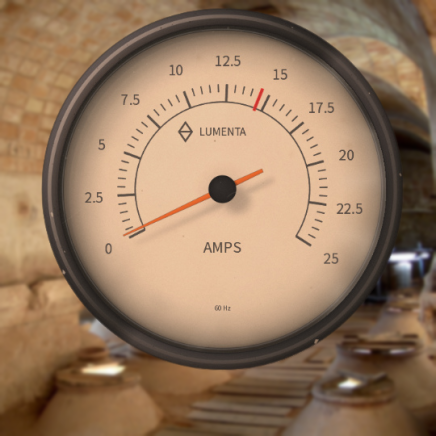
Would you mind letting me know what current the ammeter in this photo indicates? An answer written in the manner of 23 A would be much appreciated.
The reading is 0.25 A
